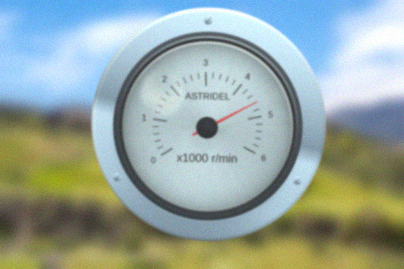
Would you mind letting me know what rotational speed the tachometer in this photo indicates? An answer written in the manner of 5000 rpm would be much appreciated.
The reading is 4600 rpm
